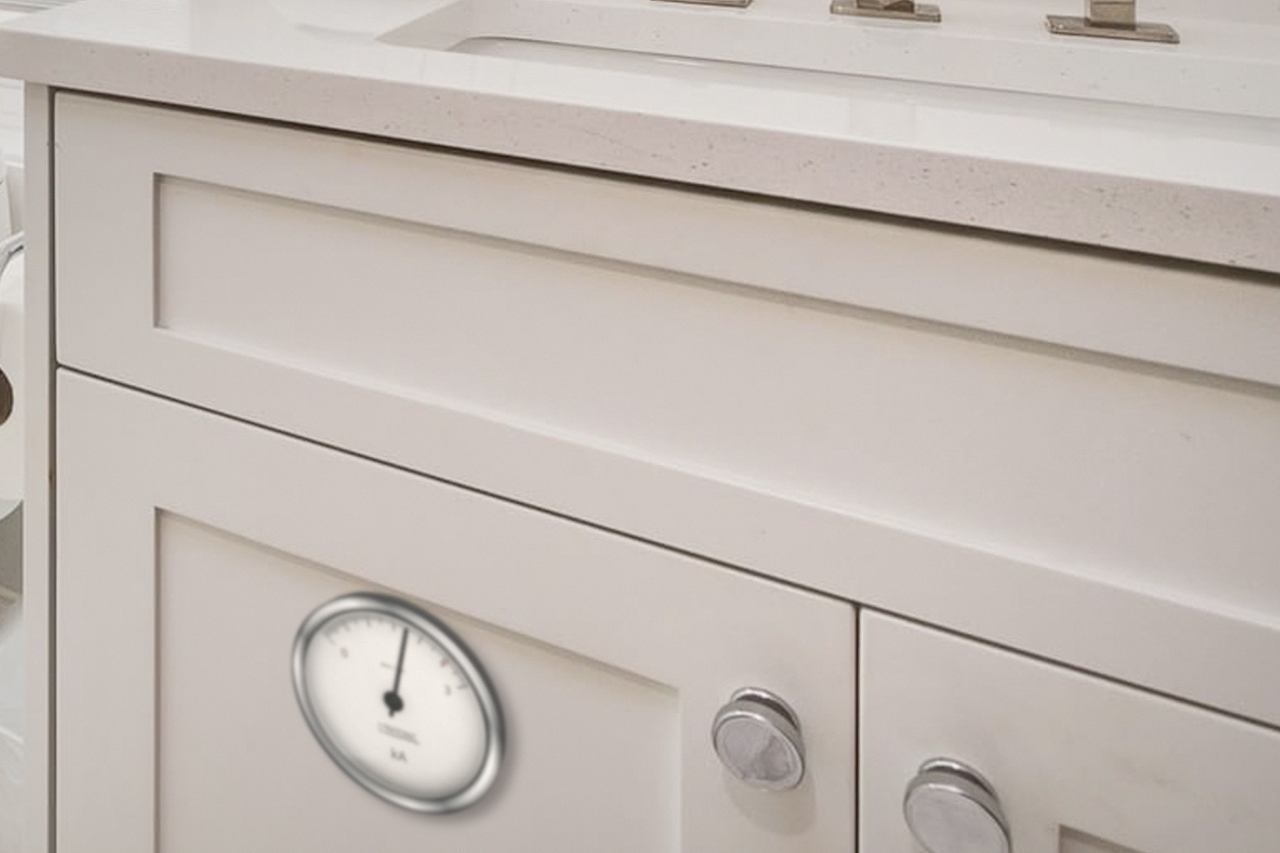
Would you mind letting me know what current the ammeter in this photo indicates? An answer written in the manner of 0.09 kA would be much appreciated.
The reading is 1.75 kA
